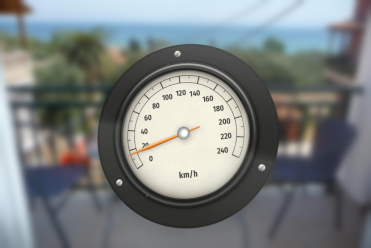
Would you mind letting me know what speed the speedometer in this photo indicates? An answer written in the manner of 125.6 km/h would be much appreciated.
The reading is 15 km/h
